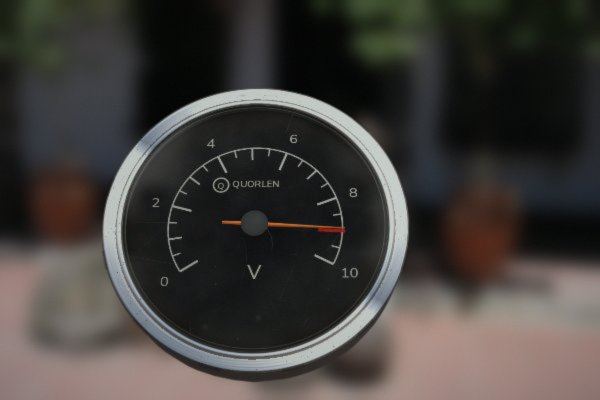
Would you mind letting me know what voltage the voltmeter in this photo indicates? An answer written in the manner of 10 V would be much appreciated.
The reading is 9 V
